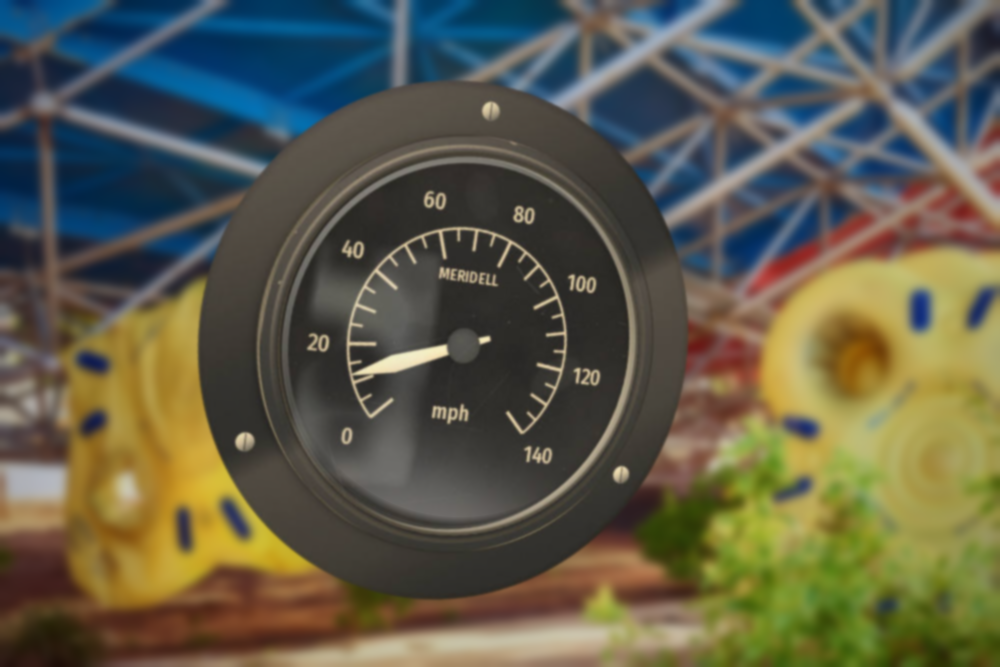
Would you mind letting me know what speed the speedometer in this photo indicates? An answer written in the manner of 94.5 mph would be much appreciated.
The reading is 12.5 mph
